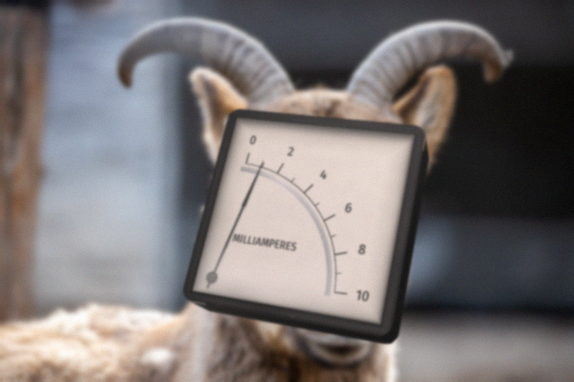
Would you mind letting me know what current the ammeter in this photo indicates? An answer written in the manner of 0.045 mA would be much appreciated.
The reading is 1 mA
